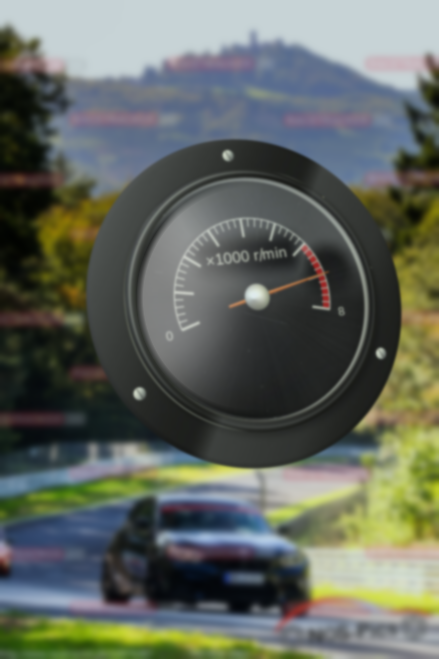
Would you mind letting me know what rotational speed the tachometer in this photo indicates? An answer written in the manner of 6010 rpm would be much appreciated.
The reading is 7000 rpm
